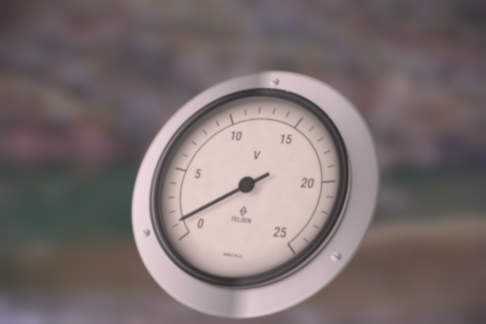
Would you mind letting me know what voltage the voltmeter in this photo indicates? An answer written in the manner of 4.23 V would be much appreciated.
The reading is 1 V
